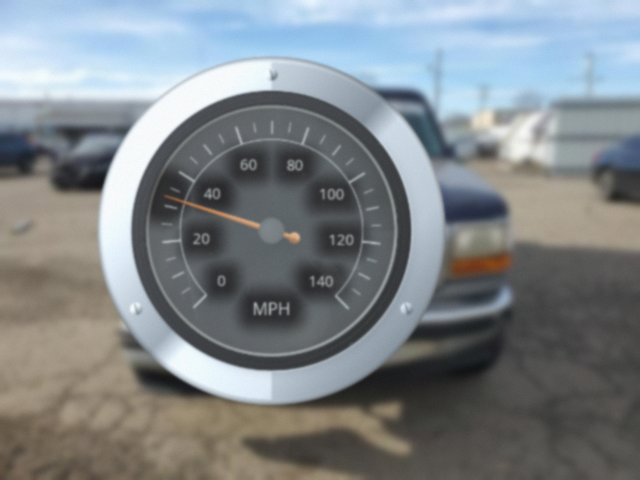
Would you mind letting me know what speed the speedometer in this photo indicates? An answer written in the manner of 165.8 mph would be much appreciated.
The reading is 32.5 mph
